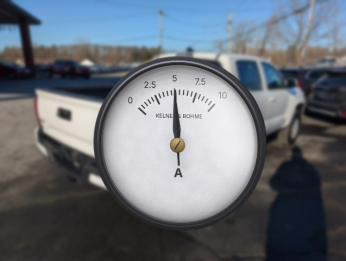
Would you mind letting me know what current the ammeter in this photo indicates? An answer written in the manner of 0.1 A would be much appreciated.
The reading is 5 A
